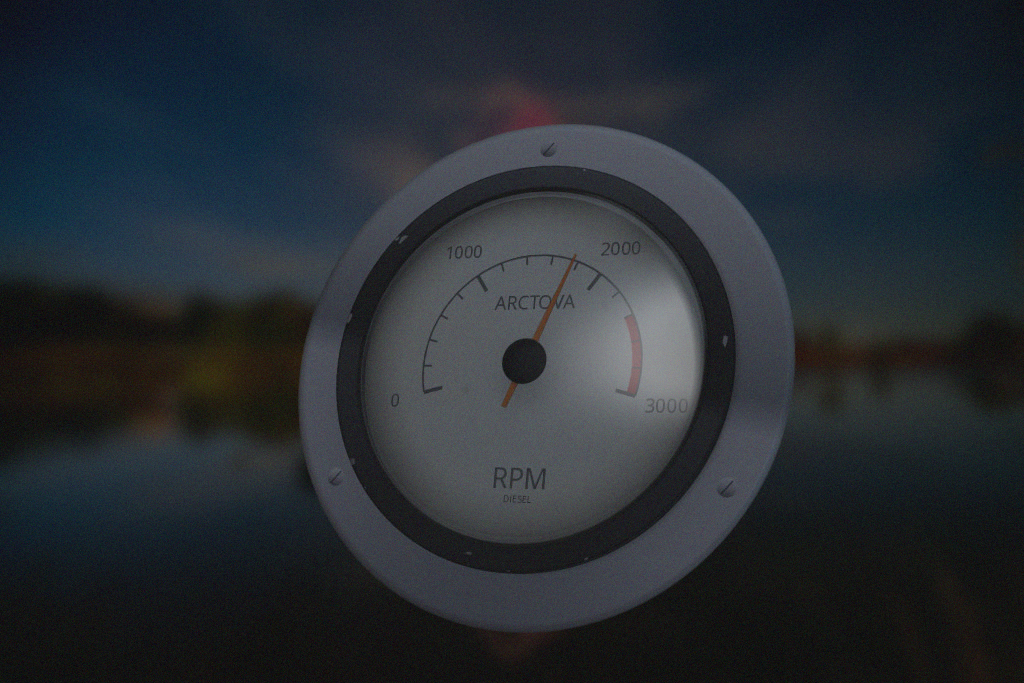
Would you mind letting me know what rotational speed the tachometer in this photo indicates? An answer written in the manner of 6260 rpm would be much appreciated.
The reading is 1800 rpm
